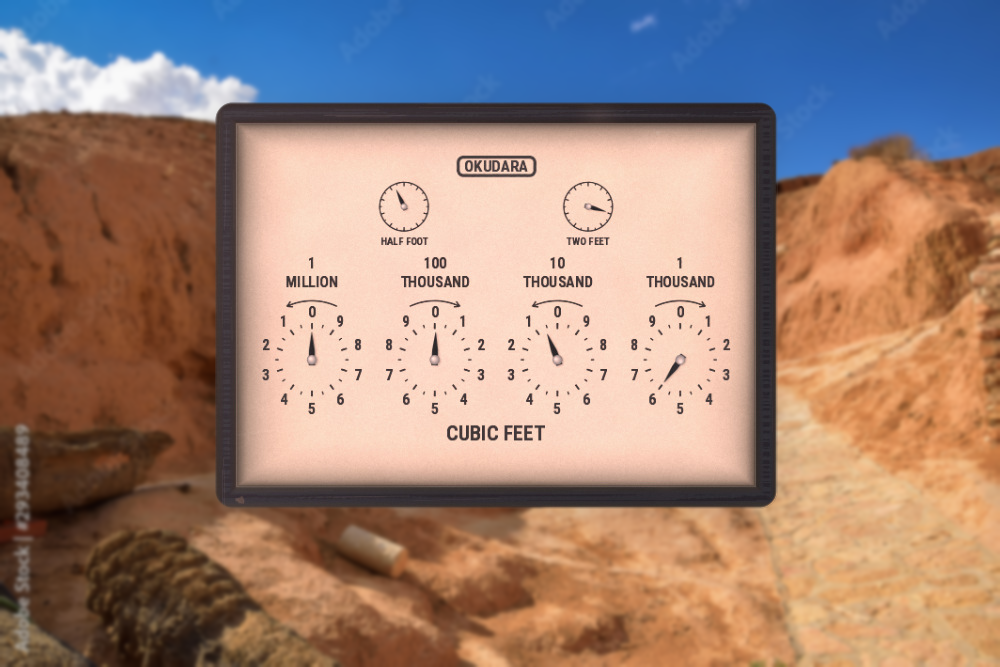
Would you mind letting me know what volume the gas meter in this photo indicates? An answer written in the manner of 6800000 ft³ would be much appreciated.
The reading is 600 ft³
